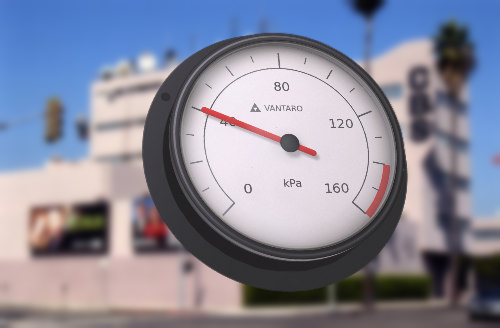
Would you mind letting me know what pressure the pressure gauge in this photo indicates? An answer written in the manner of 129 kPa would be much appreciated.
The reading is 40 kPa
